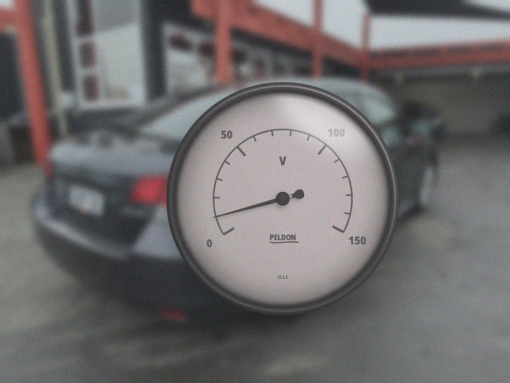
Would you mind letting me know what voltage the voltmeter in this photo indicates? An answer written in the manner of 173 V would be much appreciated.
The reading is 10 V
